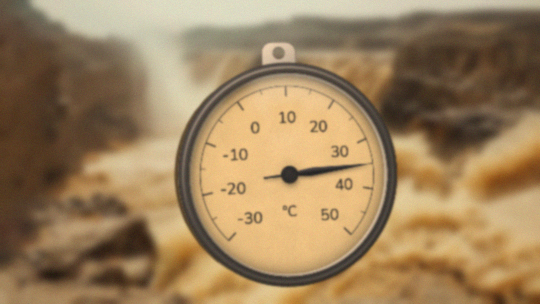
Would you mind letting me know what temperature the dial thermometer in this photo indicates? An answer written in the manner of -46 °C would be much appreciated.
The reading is 35 °C
